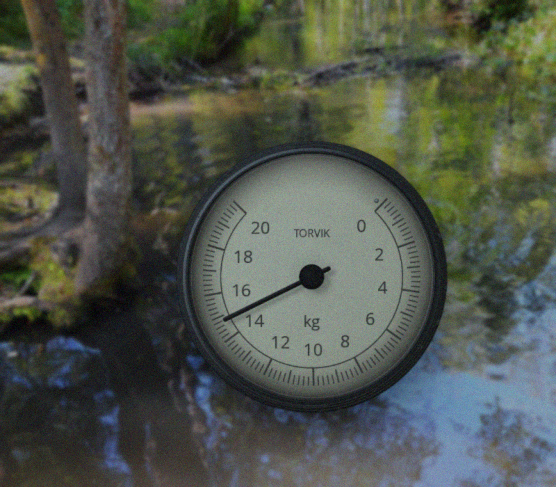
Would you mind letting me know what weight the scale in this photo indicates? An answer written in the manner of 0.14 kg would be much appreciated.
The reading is 14.8 kg
